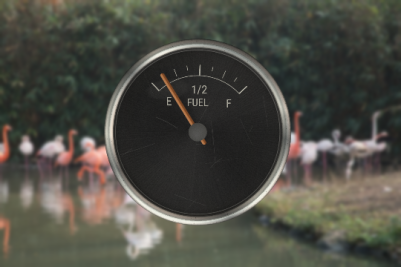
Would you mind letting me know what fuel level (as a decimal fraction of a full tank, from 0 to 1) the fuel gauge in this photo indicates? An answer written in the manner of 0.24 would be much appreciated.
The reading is 0.125
